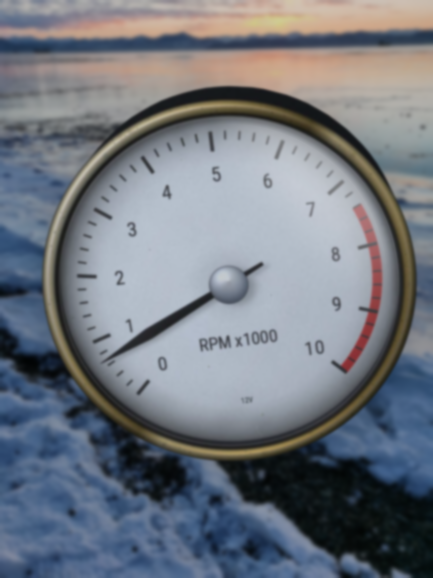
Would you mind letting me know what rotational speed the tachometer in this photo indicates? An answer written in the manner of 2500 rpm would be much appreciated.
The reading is 700 rpm
